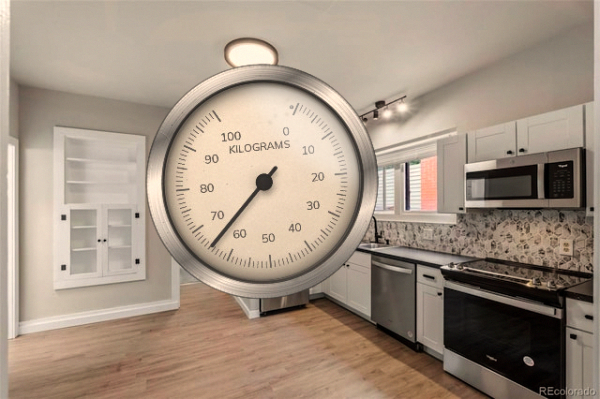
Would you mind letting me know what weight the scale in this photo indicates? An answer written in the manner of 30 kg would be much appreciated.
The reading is 65 kg
